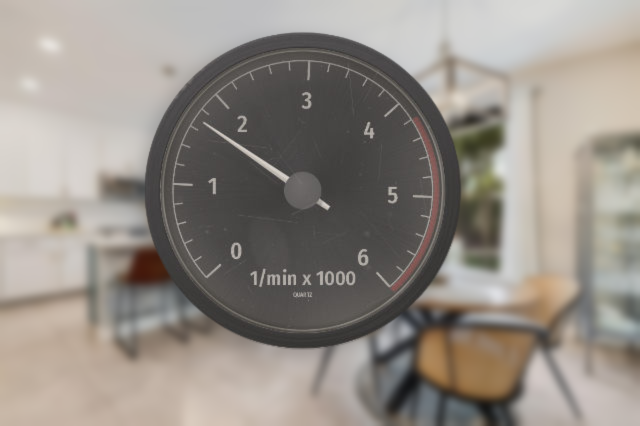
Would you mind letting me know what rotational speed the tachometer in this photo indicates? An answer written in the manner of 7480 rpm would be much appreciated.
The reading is 1700 rpm
